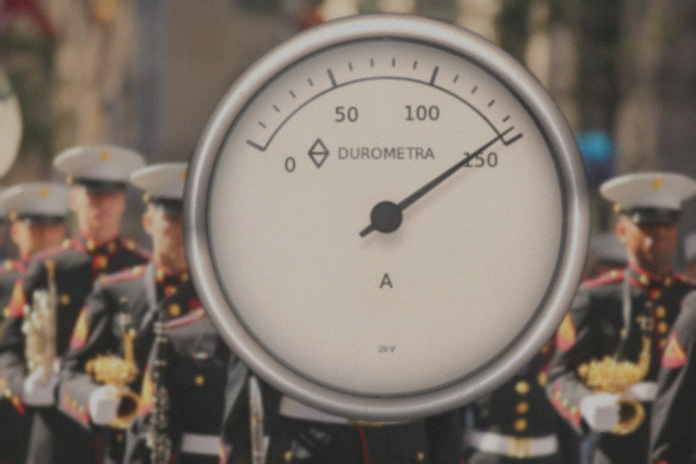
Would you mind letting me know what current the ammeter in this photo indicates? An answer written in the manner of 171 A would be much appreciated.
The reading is 145 A
